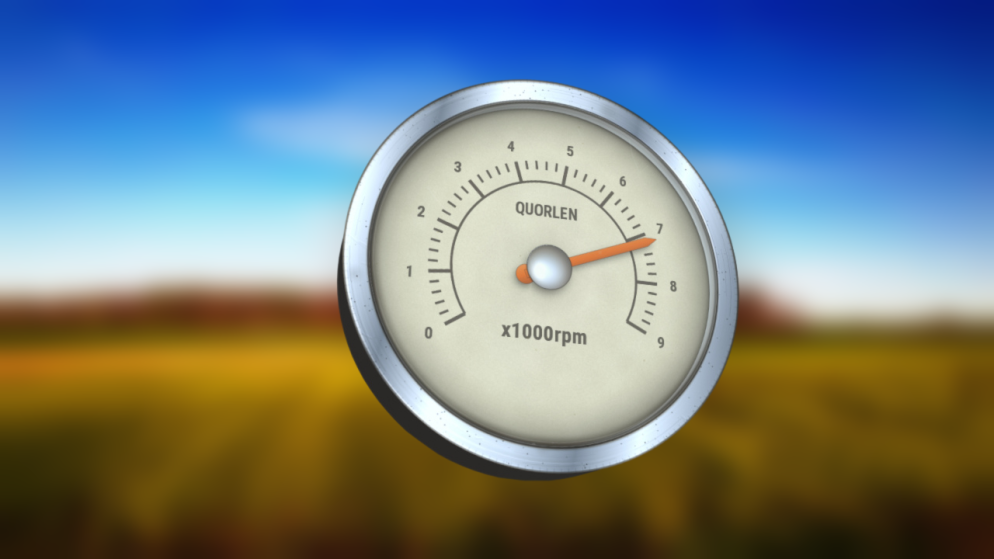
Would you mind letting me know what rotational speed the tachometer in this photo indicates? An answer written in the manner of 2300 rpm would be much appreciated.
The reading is 7200 rpm
